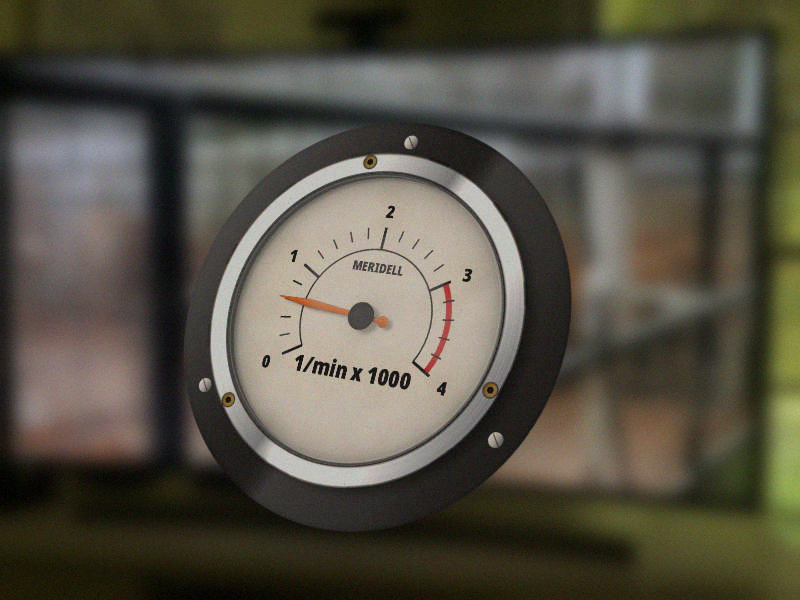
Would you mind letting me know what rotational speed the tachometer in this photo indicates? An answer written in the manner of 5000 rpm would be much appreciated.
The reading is 600 rpm
